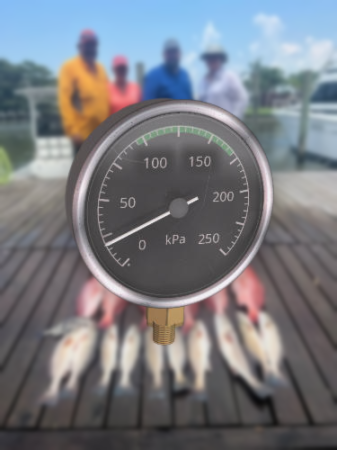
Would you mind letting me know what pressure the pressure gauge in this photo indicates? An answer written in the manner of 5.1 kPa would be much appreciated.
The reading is 20 kPa
